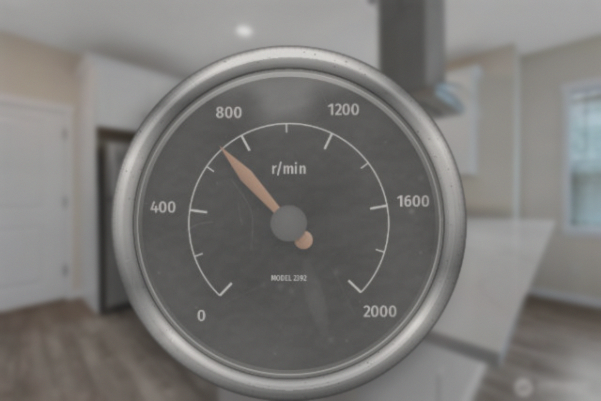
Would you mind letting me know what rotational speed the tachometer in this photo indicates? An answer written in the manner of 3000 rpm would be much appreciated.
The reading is 700 rpm
